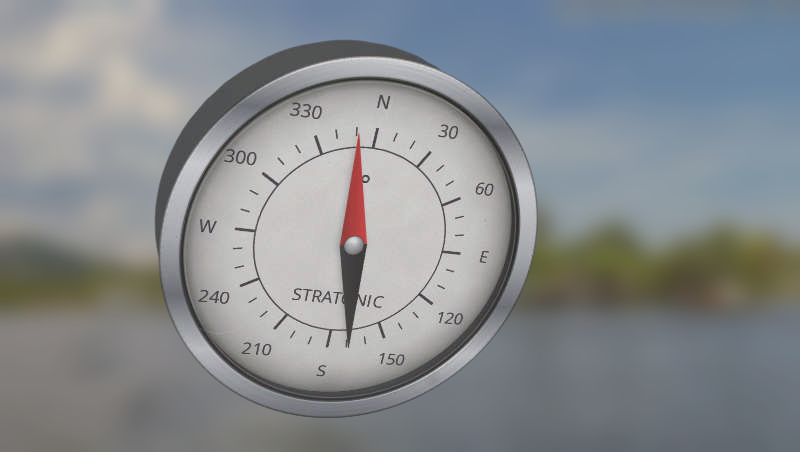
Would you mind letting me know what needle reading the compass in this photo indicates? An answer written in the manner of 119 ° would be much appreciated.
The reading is 350 °
